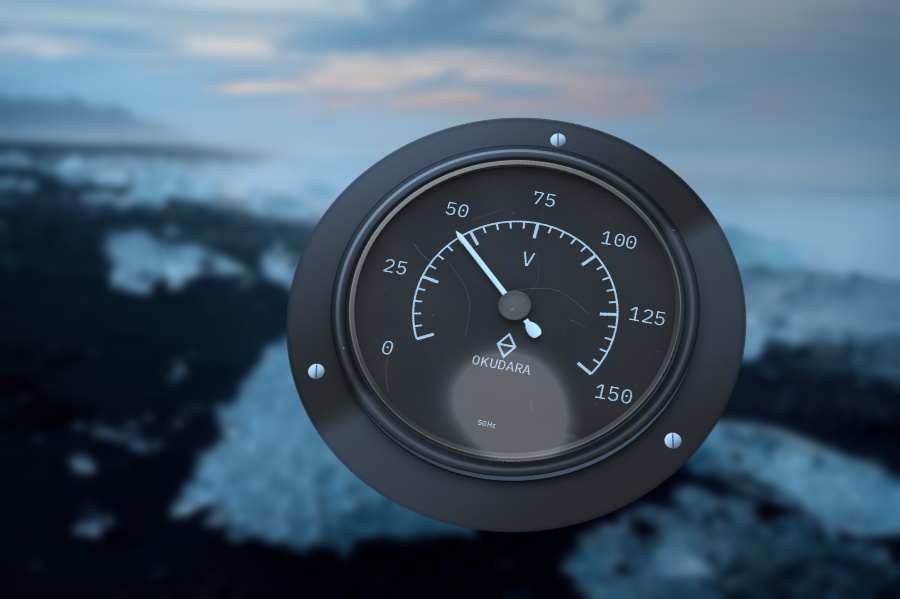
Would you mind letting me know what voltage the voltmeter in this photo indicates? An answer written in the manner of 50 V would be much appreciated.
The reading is 45 V
